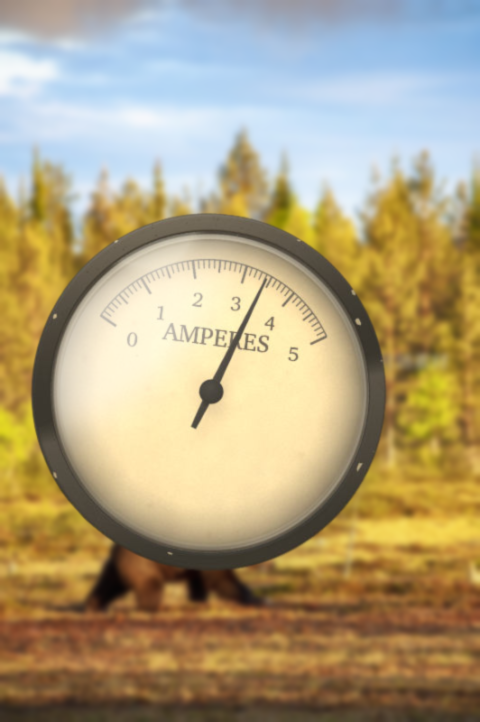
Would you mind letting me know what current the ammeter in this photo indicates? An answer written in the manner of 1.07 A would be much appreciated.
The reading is 3.4 A
